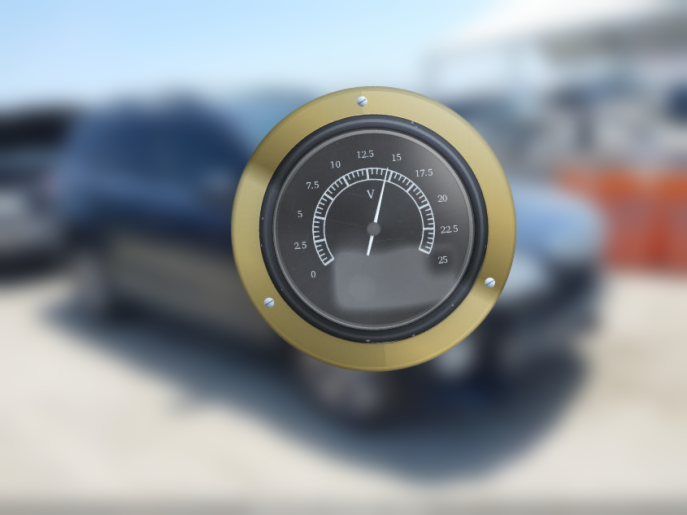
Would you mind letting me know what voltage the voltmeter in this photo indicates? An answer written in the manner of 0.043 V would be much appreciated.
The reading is 14.5 V
